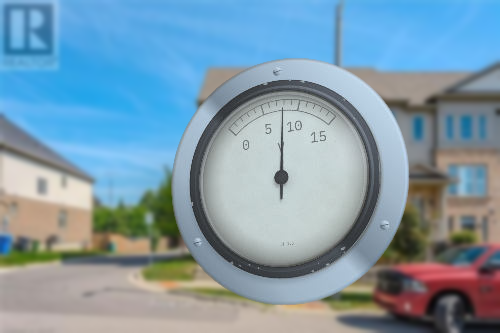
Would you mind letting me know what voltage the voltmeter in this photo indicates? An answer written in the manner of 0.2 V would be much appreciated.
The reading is 8 V
